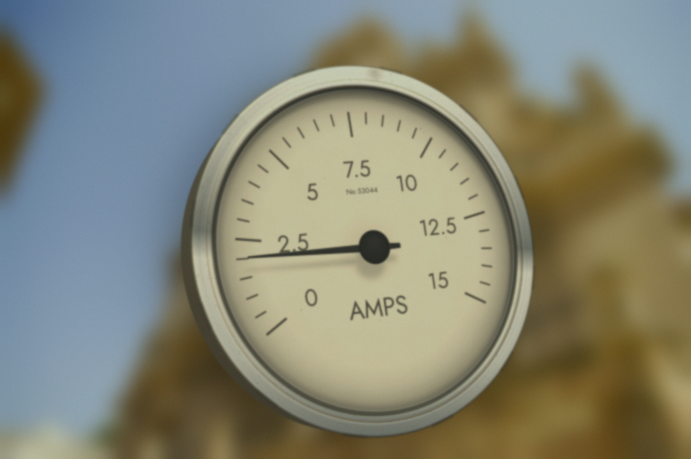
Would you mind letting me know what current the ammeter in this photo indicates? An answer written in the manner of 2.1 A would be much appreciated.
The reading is 2 A
